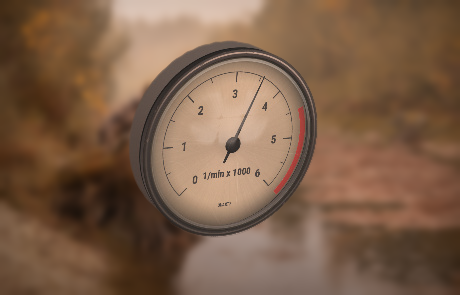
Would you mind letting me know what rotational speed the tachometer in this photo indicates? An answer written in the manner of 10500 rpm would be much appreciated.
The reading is 3500 rpm
